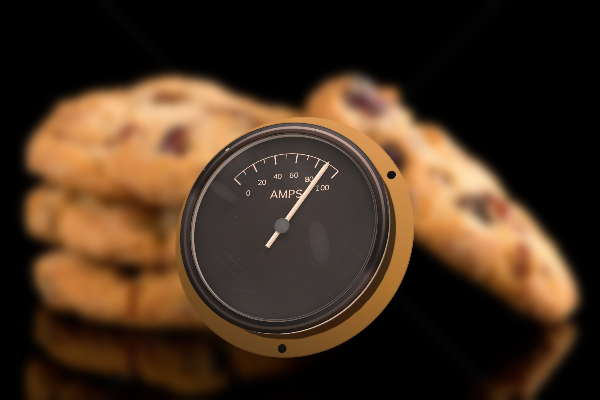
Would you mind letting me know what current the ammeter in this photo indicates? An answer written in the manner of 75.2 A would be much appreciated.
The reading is 90 A
